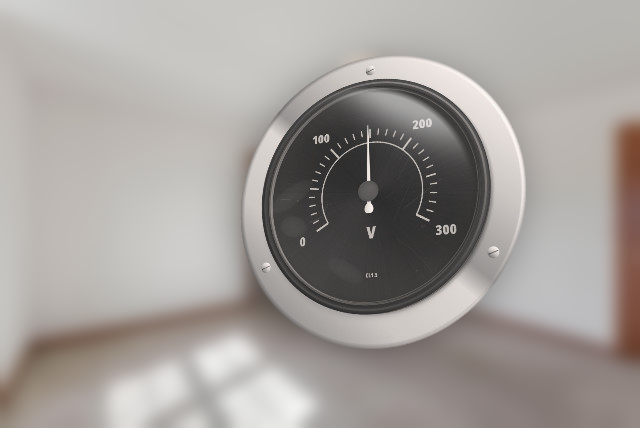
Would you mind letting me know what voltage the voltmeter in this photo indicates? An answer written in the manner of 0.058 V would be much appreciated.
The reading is 150 V
